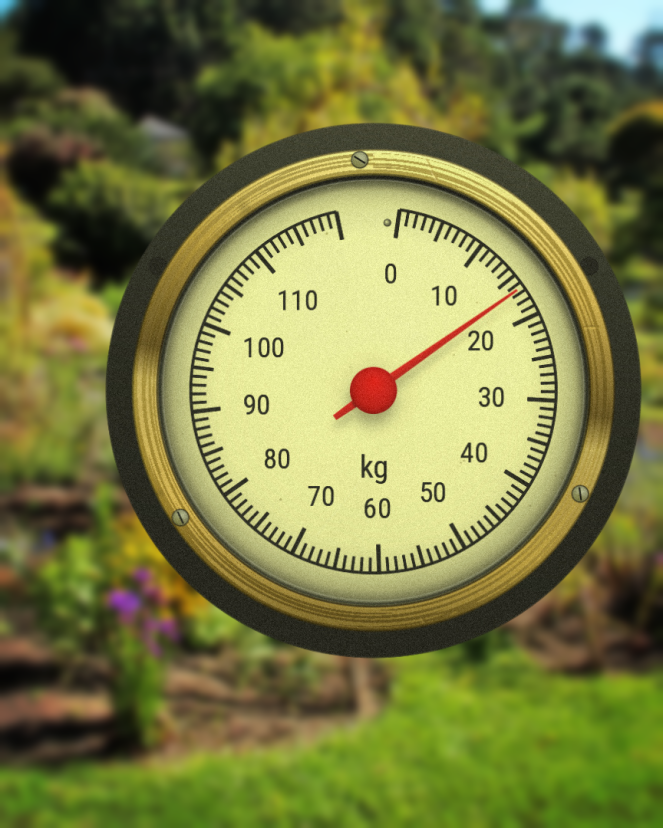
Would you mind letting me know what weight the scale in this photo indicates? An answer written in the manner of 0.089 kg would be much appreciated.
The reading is 16.5 kg
